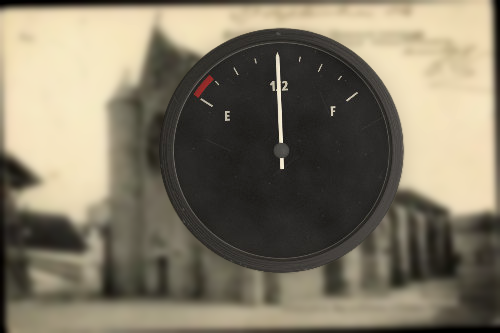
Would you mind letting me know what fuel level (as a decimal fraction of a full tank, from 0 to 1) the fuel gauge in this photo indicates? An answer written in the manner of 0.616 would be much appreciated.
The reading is 0.5
